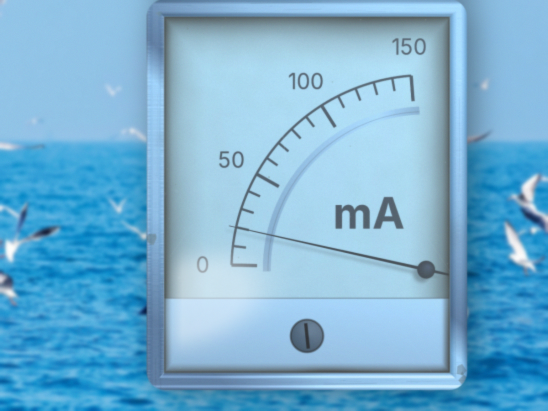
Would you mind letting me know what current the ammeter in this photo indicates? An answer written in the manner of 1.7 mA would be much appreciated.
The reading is 20 mA
